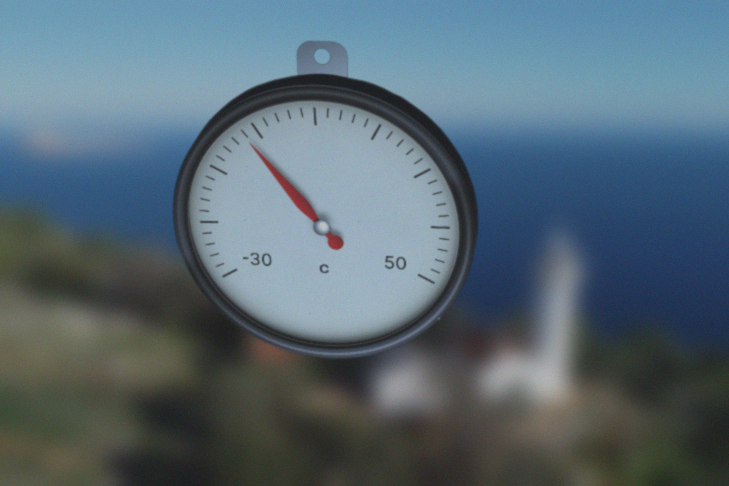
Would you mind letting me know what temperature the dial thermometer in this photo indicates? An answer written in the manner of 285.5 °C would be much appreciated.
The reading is -2 °C
